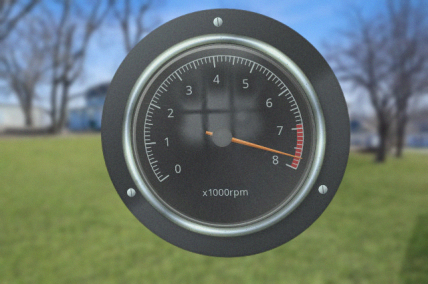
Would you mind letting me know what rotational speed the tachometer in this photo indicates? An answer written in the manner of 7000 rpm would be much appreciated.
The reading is 7700 rpm
